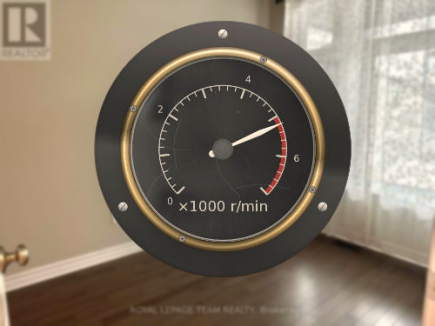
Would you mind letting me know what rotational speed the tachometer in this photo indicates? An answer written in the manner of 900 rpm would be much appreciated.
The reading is 5200 rpm
